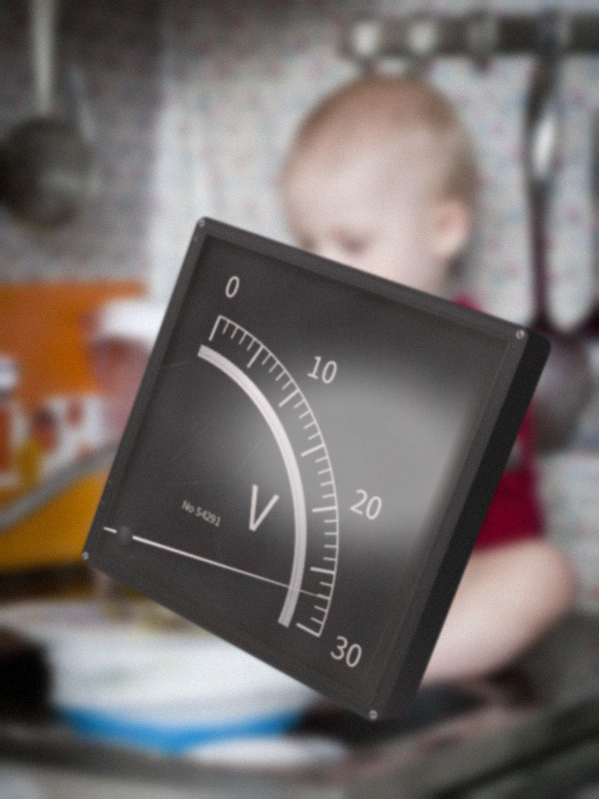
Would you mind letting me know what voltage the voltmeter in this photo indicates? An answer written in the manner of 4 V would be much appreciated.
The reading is 27 V
